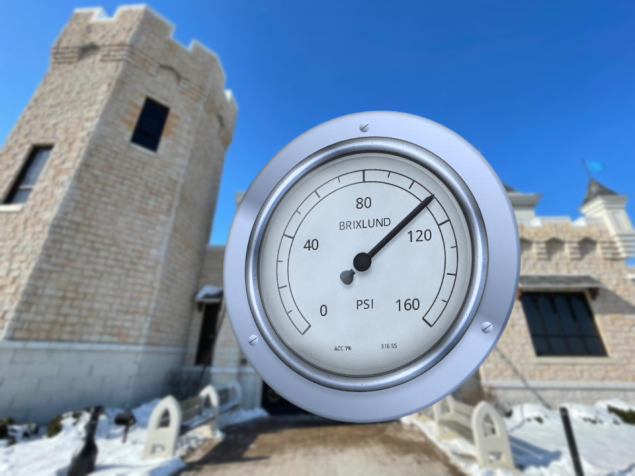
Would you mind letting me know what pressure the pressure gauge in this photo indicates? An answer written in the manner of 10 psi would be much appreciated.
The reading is 110 psi
